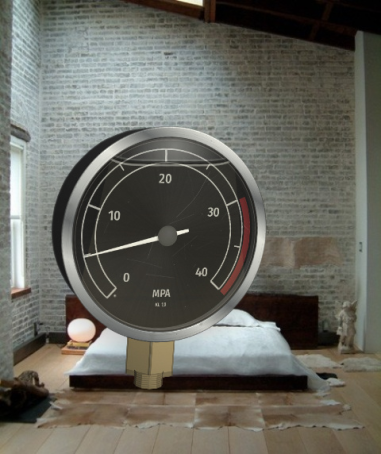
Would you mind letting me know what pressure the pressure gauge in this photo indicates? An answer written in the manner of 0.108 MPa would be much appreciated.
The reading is 5 MPa
